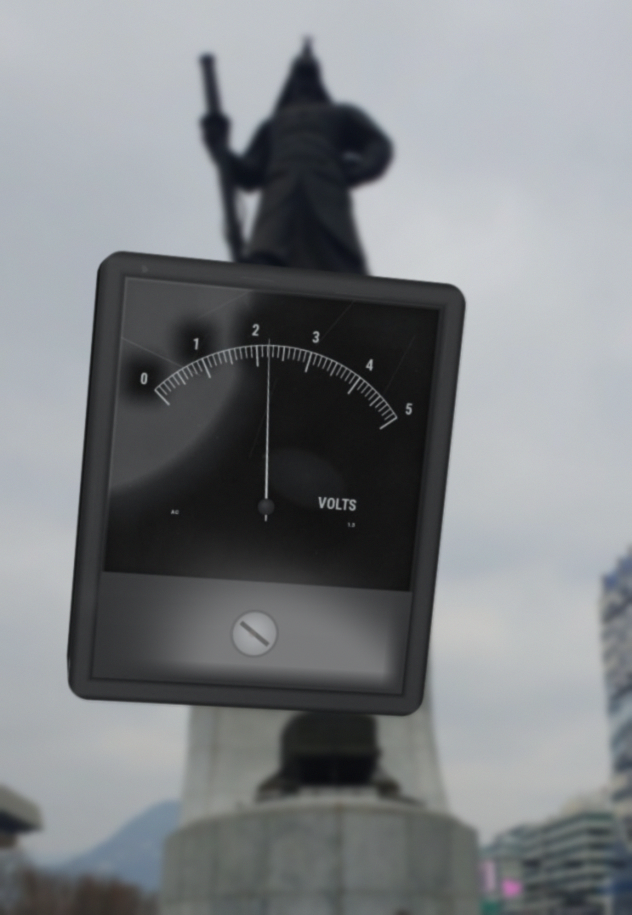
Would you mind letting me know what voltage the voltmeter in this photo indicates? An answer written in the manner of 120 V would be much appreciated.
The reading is 2.2 V
